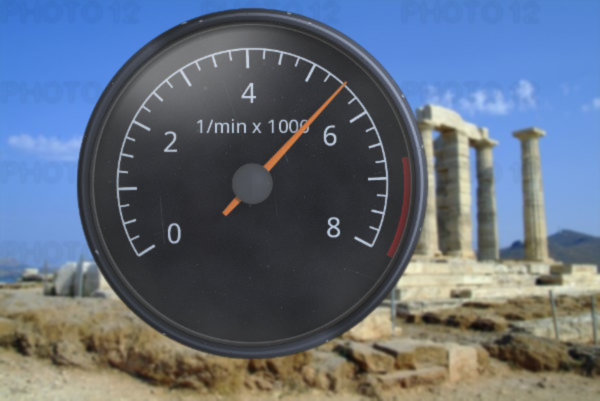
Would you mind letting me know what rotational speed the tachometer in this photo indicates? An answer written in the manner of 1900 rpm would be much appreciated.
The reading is 5500 rpm
